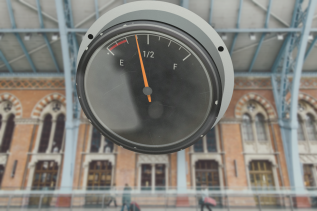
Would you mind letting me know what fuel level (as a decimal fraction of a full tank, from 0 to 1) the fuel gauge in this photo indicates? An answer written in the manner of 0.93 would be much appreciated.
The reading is 0.375
